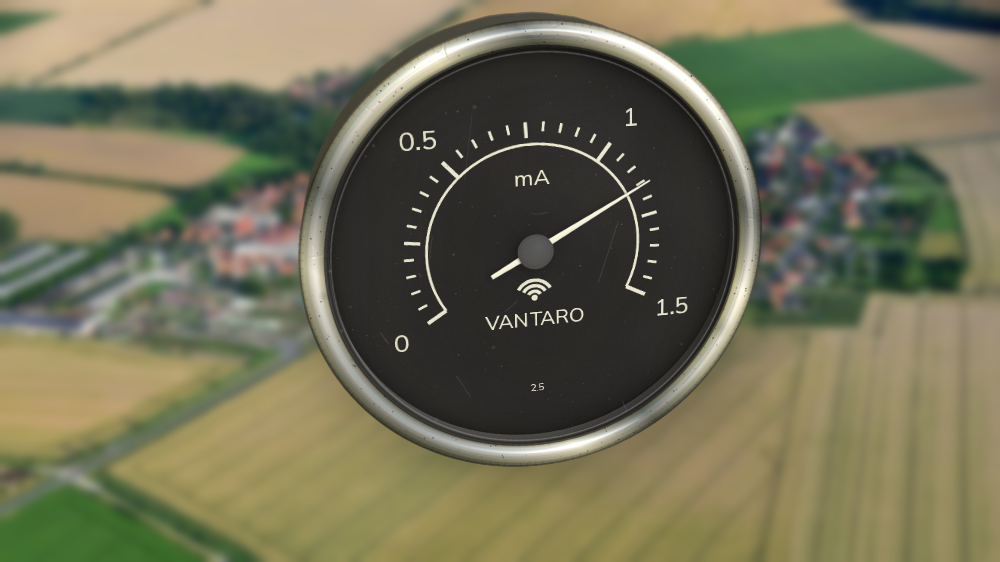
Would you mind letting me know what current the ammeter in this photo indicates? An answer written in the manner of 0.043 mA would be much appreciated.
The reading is 1.15 mA
